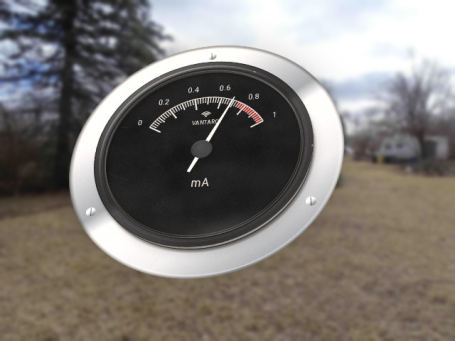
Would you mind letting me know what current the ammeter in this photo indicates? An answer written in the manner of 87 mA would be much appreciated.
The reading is 0.7 mA
